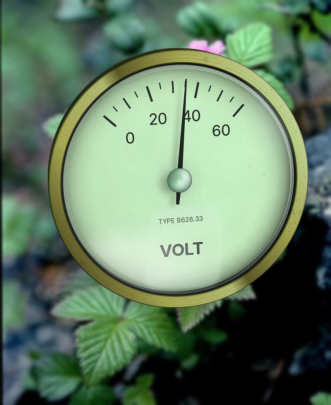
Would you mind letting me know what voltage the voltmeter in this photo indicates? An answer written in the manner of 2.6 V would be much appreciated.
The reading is 35 V
